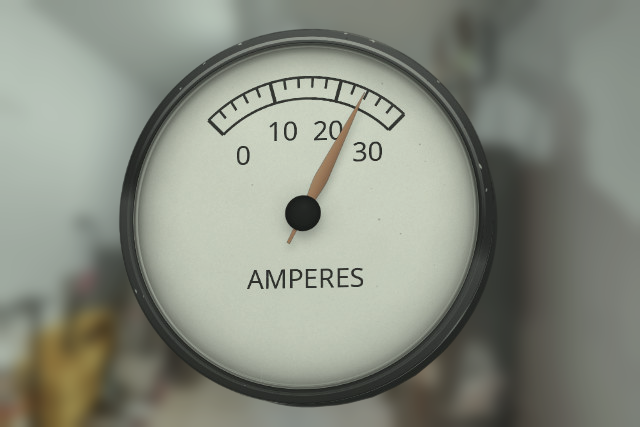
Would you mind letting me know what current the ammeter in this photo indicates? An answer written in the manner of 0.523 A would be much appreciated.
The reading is 24 A
